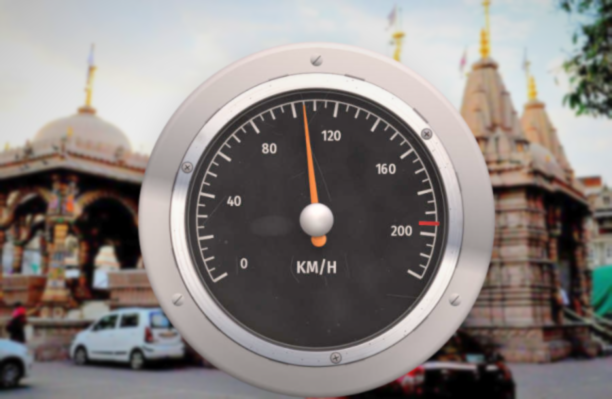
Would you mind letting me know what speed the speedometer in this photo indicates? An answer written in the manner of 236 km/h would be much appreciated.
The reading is 105 km/h
